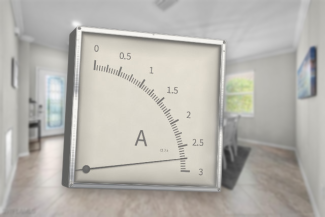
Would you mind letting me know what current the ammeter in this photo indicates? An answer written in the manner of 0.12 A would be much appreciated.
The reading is 2.75 A
